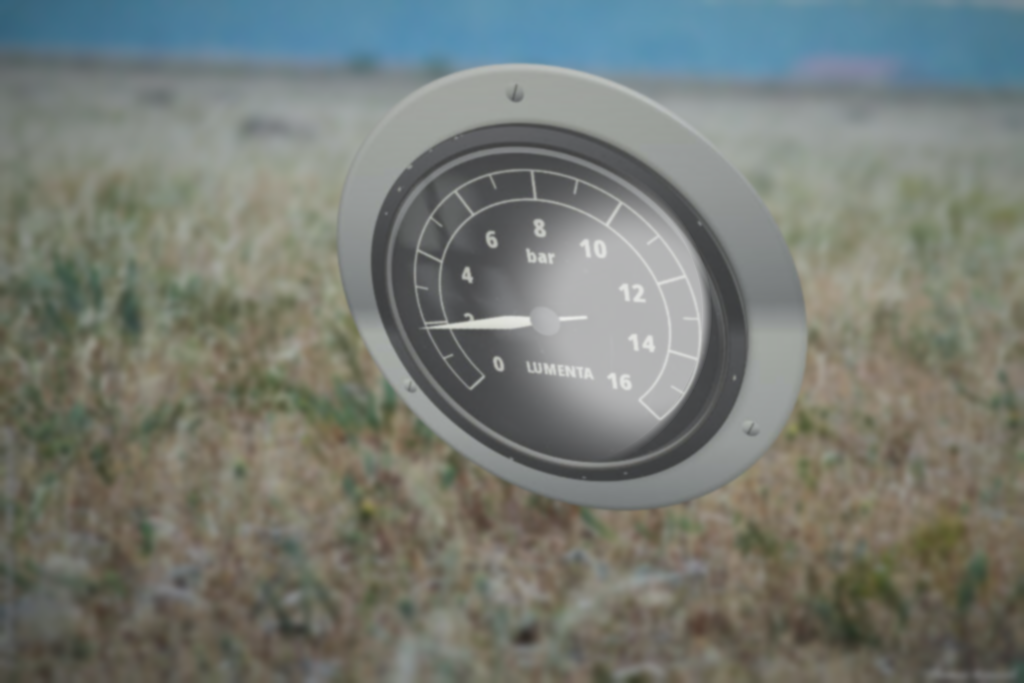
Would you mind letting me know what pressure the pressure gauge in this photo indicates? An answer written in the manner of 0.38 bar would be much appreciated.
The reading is 2 bar
